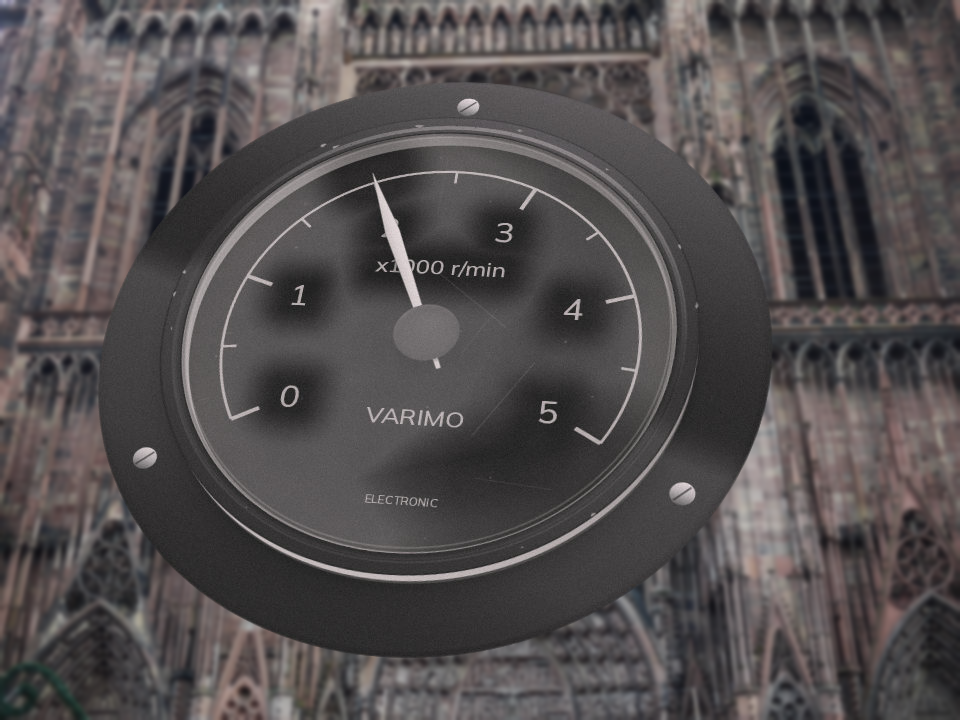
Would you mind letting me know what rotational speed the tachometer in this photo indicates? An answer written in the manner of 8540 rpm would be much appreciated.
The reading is 2000 rpm
